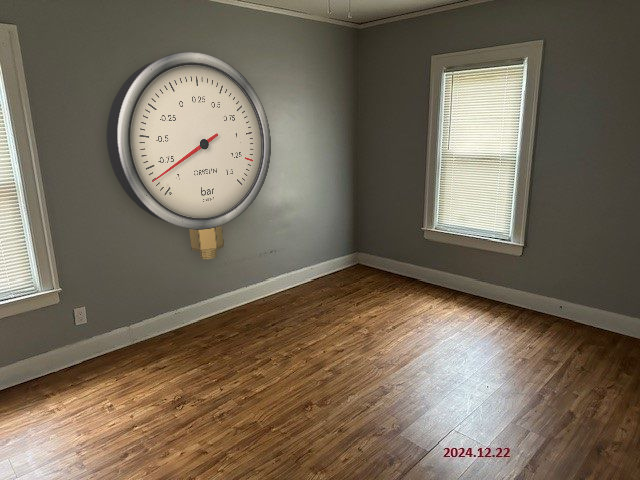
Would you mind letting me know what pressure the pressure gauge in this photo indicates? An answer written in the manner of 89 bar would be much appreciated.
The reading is -0.85 bar
